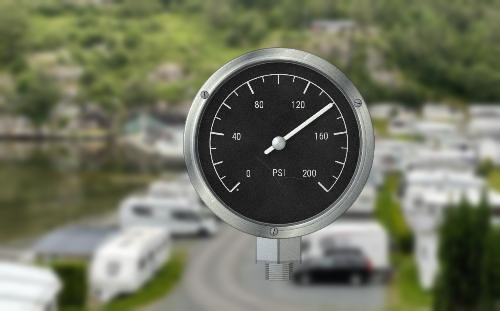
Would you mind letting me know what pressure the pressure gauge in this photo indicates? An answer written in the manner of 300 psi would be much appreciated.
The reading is 140 psi
